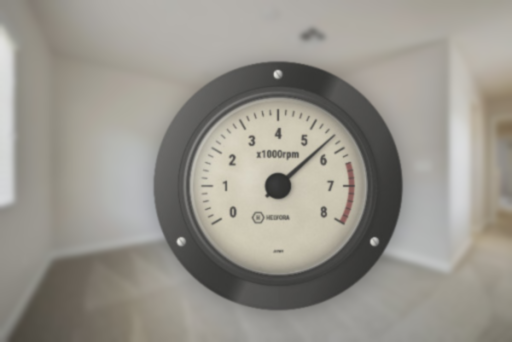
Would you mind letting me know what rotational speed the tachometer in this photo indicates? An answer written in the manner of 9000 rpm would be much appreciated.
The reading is 5600 rpm
